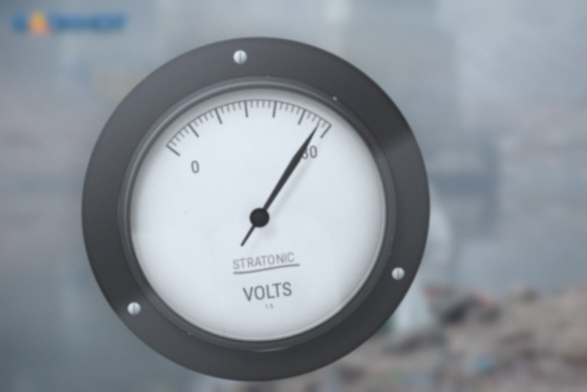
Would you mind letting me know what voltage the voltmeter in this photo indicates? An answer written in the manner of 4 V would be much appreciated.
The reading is 28 V
